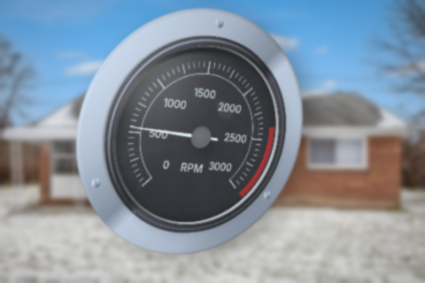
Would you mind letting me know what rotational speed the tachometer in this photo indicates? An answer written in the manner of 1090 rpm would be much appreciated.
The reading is 550 rpm
